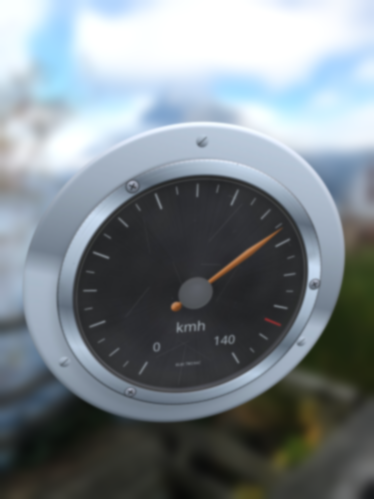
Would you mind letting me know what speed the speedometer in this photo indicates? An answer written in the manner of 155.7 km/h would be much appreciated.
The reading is 95 km/h
